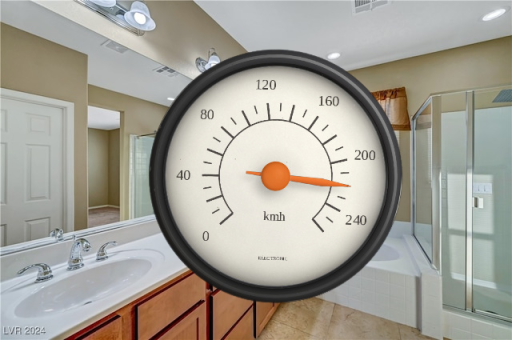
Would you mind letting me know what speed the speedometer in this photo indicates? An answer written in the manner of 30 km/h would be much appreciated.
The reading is 220 km/h
